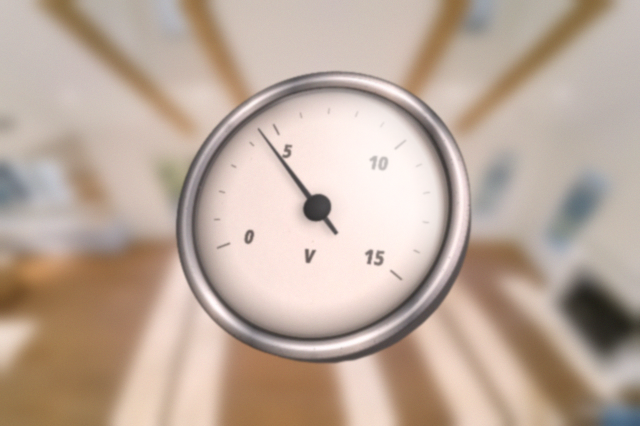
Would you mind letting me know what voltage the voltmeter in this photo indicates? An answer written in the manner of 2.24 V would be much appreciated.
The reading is 4.5 V
